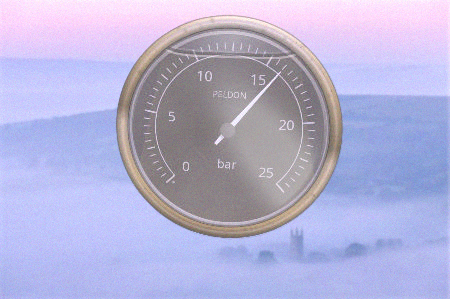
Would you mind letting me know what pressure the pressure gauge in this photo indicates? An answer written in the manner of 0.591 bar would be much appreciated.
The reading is 16 bar
